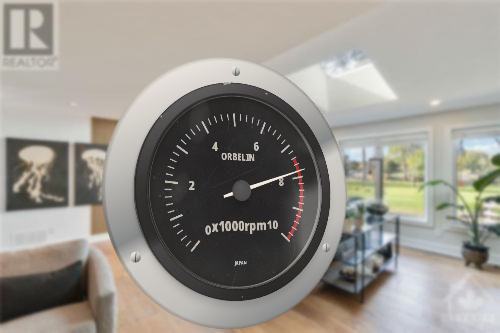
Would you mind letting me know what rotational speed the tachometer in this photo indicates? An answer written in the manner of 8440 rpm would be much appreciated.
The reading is 7800 rpm
